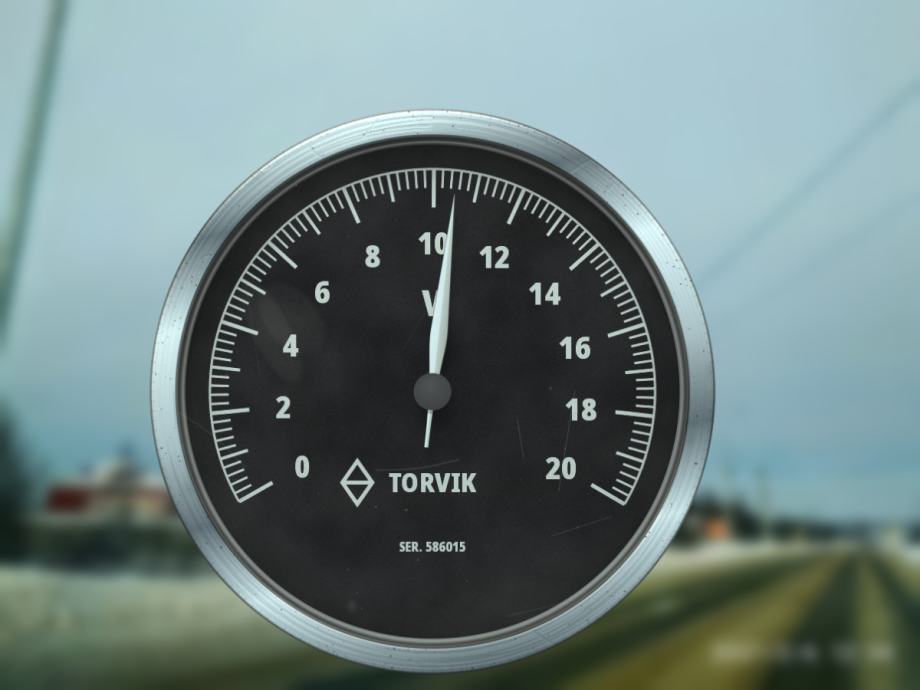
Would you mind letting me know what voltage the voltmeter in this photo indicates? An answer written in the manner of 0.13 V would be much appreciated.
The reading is 10.5 V
